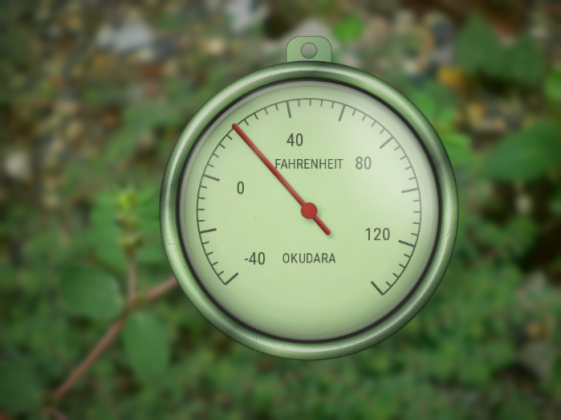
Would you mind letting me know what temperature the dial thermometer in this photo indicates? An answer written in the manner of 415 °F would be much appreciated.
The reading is 20 °F
